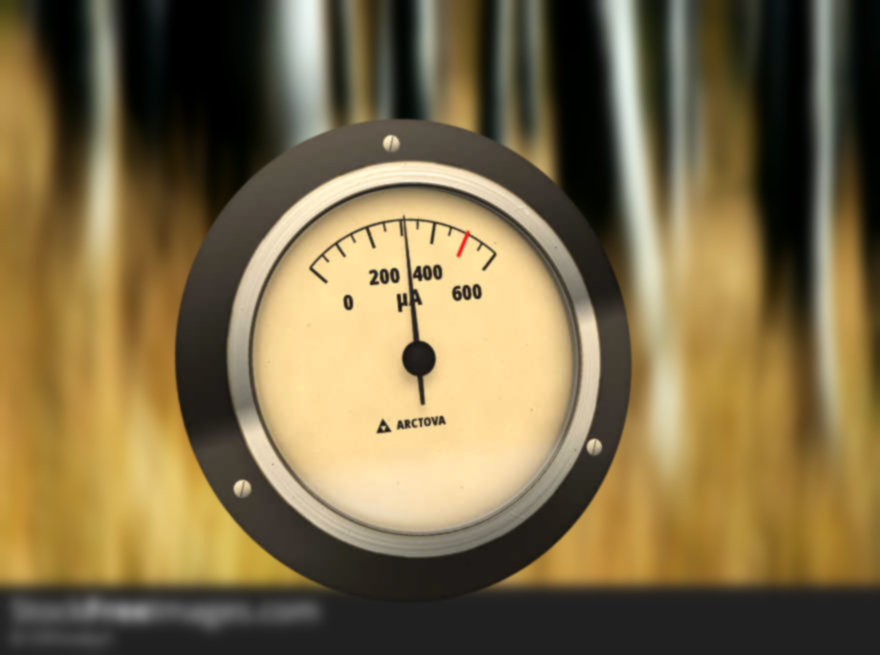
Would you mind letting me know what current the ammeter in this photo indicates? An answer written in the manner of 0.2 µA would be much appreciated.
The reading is 300 µA
